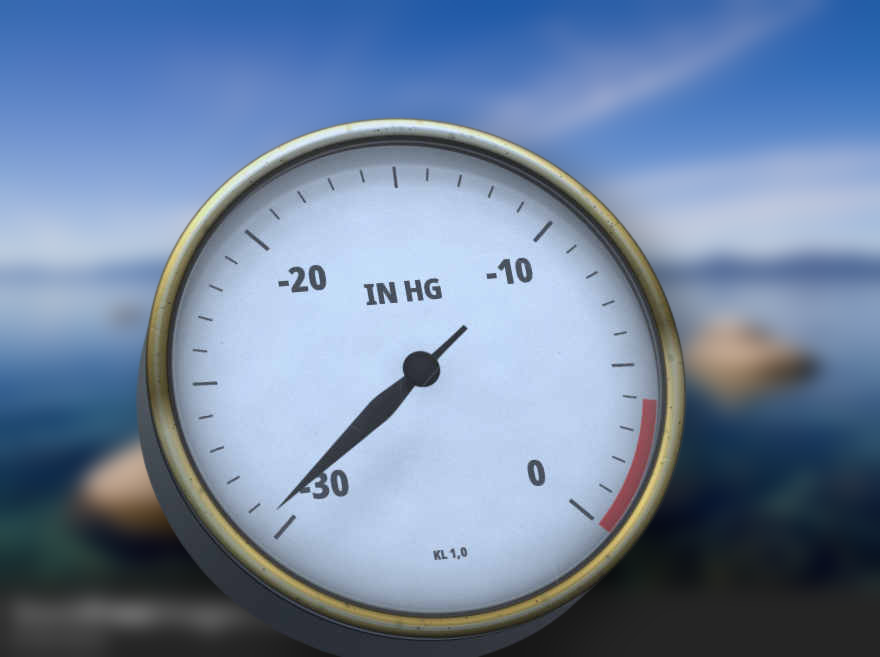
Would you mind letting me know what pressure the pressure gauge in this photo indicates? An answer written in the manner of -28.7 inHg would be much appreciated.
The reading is -29.5 inHg
